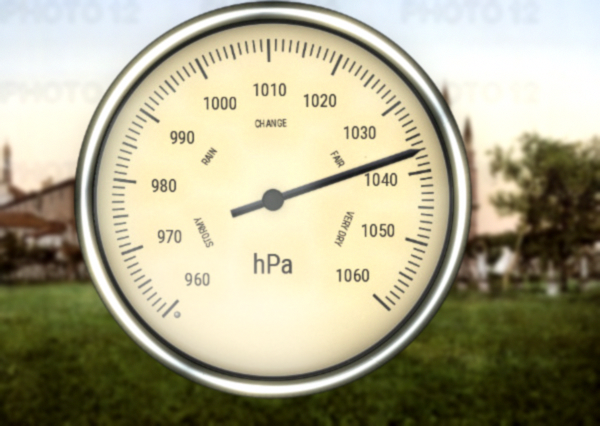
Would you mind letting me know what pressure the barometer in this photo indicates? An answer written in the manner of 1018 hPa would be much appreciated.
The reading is 1037 hPa
